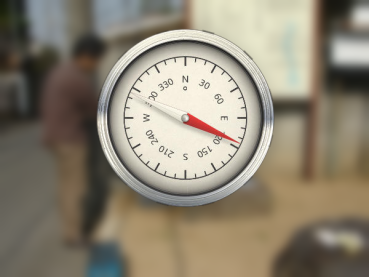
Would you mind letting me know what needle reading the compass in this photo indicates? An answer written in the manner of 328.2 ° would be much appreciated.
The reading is 115 °
